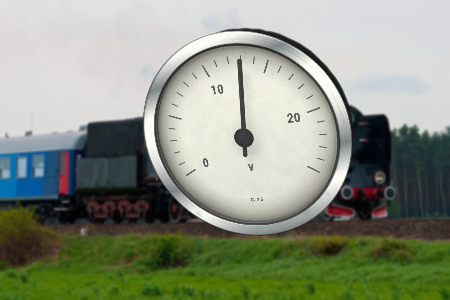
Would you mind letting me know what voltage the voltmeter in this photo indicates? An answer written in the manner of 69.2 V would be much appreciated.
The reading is 13 V
